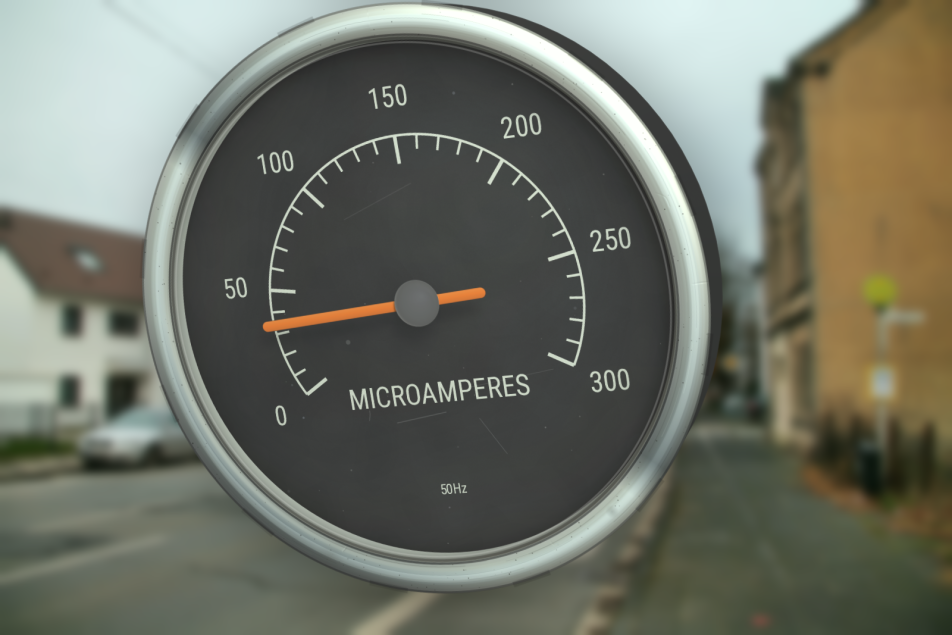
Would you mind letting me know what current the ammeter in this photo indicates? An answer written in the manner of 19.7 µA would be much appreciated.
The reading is 35 µA
